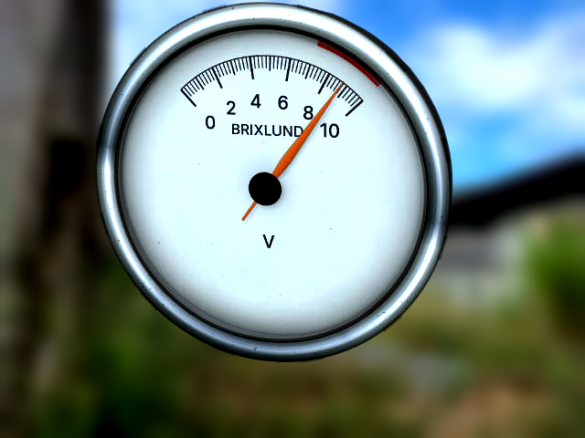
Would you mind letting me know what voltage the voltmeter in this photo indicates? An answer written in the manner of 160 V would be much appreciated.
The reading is 8.8 V
